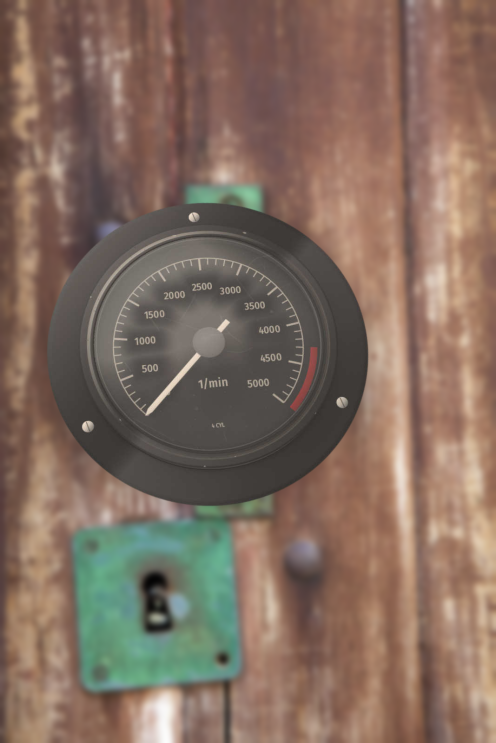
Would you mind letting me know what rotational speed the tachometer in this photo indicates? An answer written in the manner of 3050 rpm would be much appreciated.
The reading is 0 rpm
